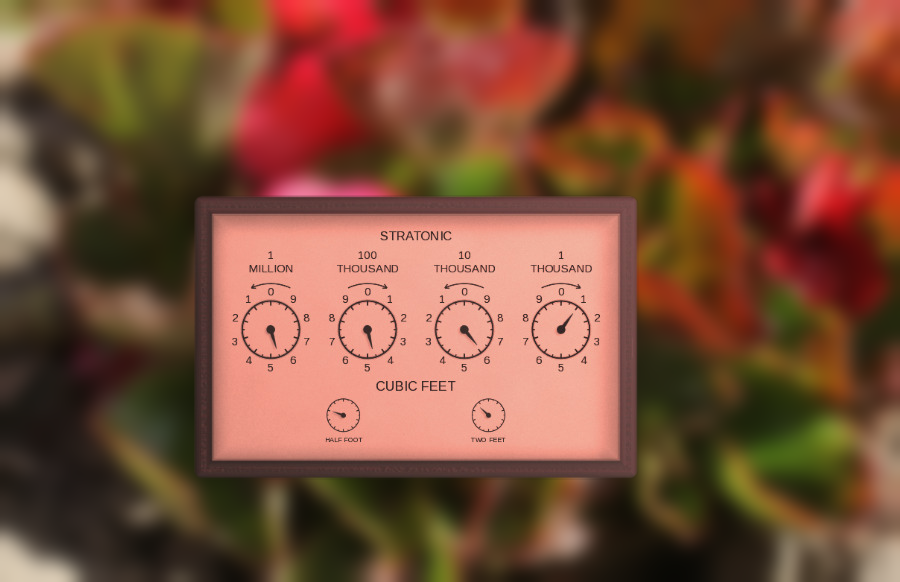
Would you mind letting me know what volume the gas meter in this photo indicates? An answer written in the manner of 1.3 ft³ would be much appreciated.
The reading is 546100 ft³
